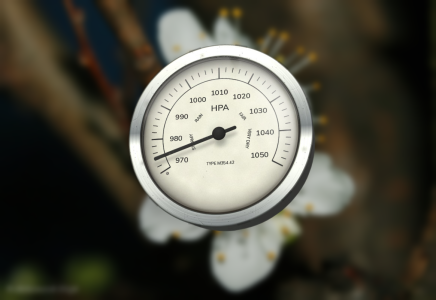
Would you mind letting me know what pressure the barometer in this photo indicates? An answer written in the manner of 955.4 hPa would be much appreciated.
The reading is 974 hPa
